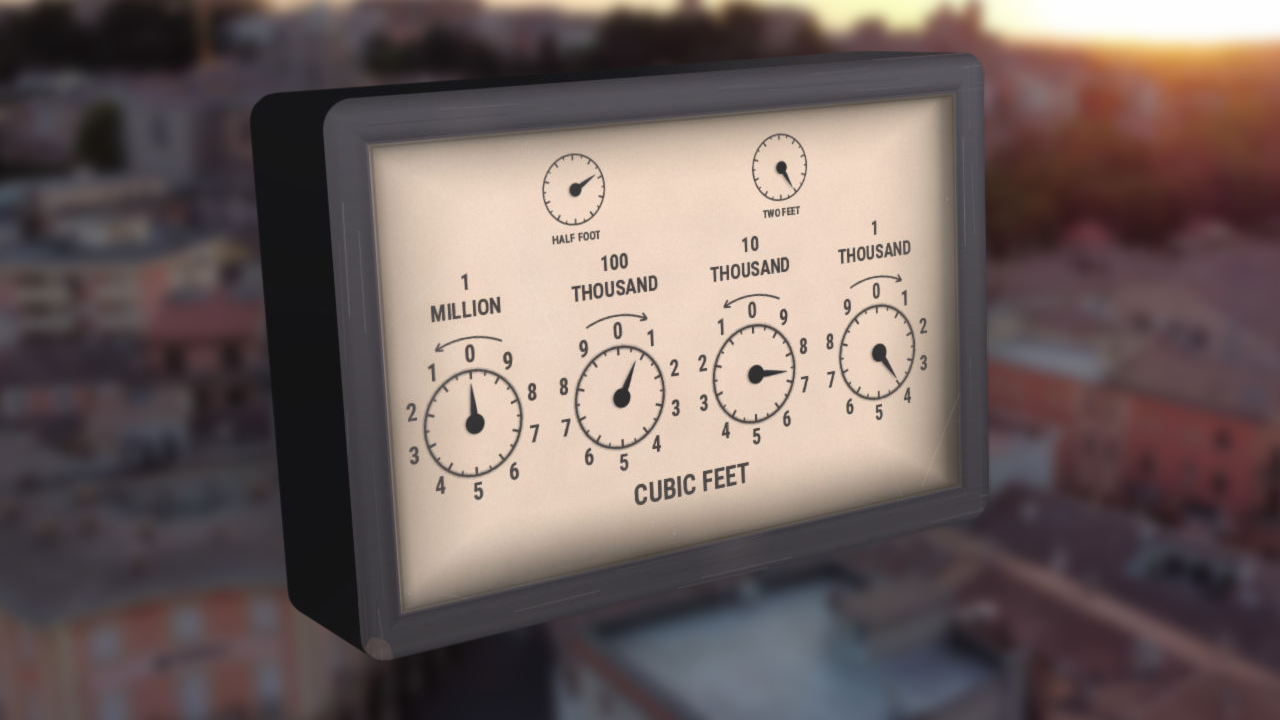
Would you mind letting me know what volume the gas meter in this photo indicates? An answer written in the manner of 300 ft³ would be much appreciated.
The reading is 7400 ft³
